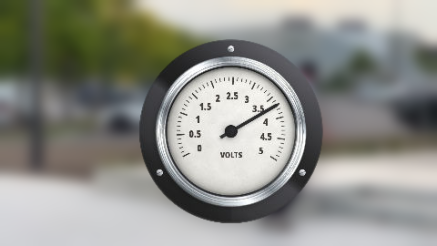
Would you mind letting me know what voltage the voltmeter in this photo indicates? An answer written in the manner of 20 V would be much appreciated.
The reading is 3.7 V
